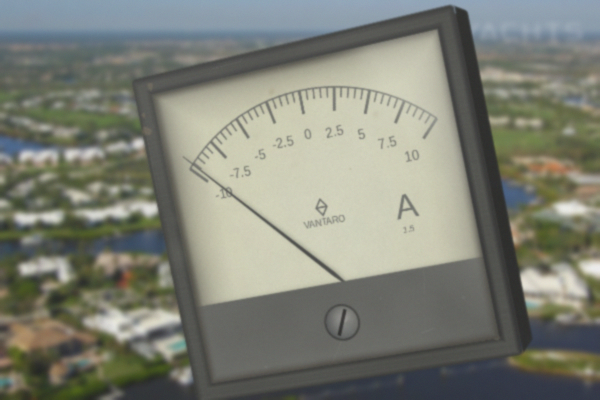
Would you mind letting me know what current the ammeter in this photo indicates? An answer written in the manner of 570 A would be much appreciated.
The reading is -9.5 A
